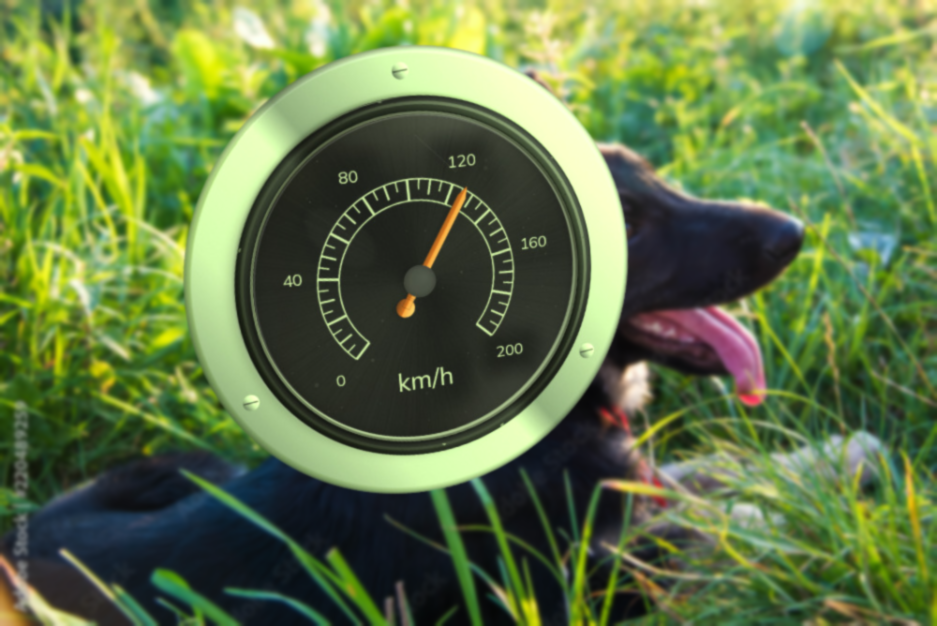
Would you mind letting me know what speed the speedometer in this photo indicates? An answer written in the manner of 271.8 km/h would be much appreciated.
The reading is 125 km/h
